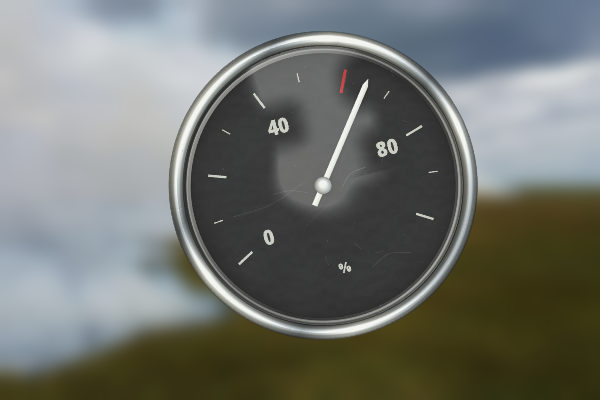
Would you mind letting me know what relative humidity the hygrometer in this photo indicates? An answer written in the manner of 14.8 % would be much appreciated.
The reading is 65 %
